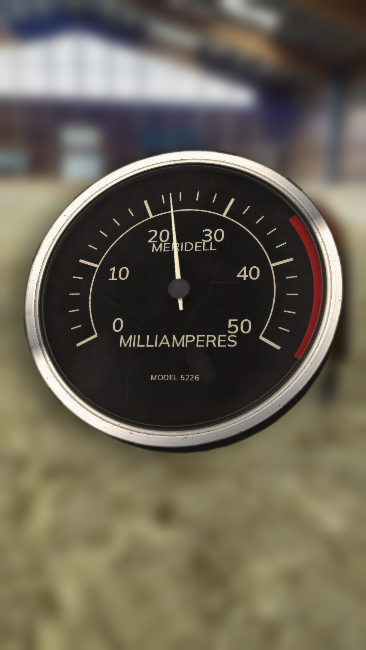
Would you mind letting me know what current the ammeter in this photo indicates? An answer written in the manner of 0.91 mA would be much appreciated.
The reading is 23 mA
